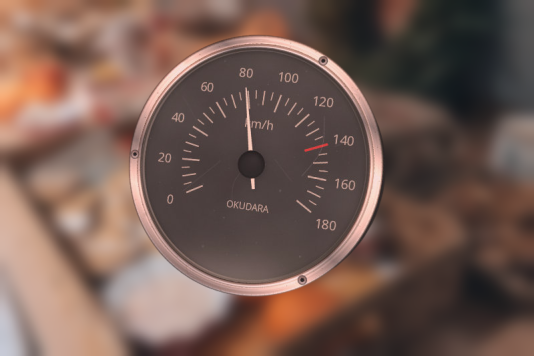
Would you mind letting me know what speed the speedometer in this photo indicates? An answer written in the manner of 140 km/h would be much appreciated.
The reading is 80 km/h
